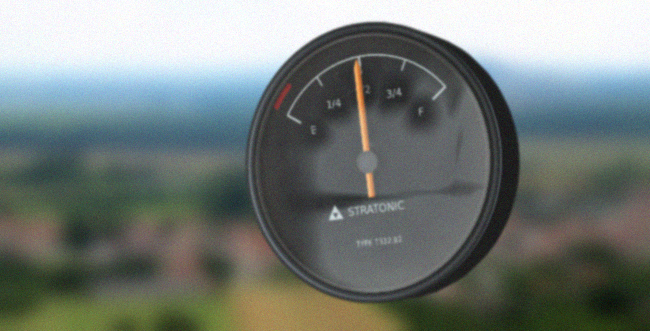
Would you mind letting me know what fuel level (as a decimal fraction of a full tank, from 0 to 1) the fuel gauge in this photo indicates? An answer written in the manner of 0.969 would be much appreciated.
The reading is 0.5
